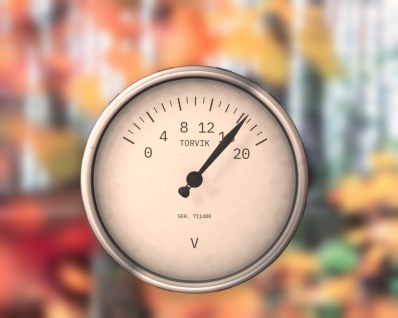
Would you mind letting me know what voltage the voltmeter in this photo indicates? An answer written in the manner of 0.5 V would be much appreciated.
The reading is 16.5 V
